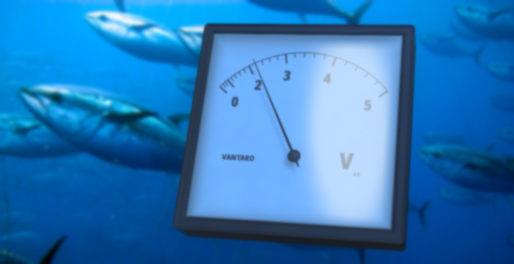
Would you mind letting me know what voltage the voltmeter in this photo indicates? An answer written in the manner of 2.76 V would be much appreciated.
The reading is 2.2 V
